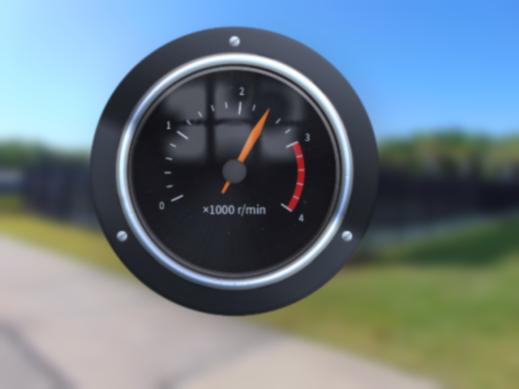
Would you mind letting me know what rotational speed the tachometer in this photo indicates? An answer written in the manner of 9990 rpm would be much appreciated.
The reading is 2400 rpm
